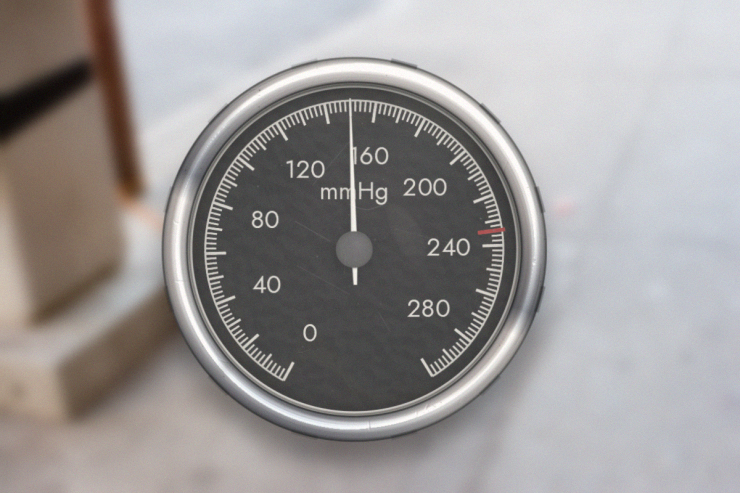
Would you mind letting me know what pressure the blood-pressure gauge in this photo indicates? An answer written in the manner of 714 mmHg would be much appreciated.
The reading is 150 mmHg
